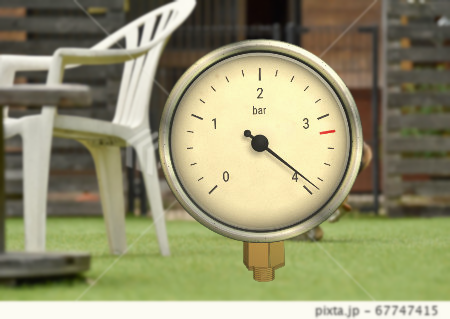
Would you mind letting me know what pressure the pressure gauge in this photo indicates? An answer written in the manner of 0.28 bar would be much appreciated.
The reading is 3.9 bar
